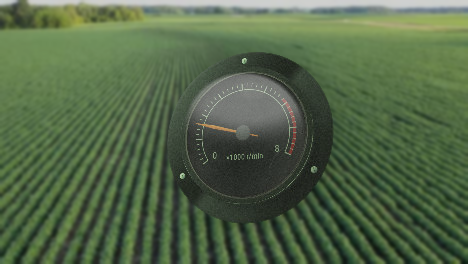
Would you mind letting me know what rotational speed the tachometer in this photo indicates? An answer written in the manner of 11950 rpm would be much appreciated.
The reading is 1600 rpm
